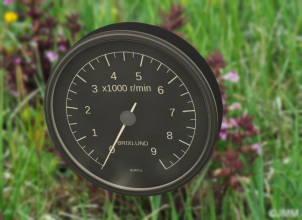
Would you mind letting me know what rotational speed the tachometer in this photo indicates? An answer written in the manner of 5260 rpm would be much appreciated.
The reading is 0 rpm
